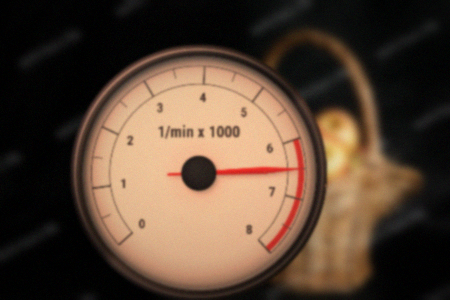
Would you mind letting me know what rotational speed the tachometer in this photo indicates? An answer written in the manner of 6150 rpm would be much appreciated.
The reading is 6500 rpm
